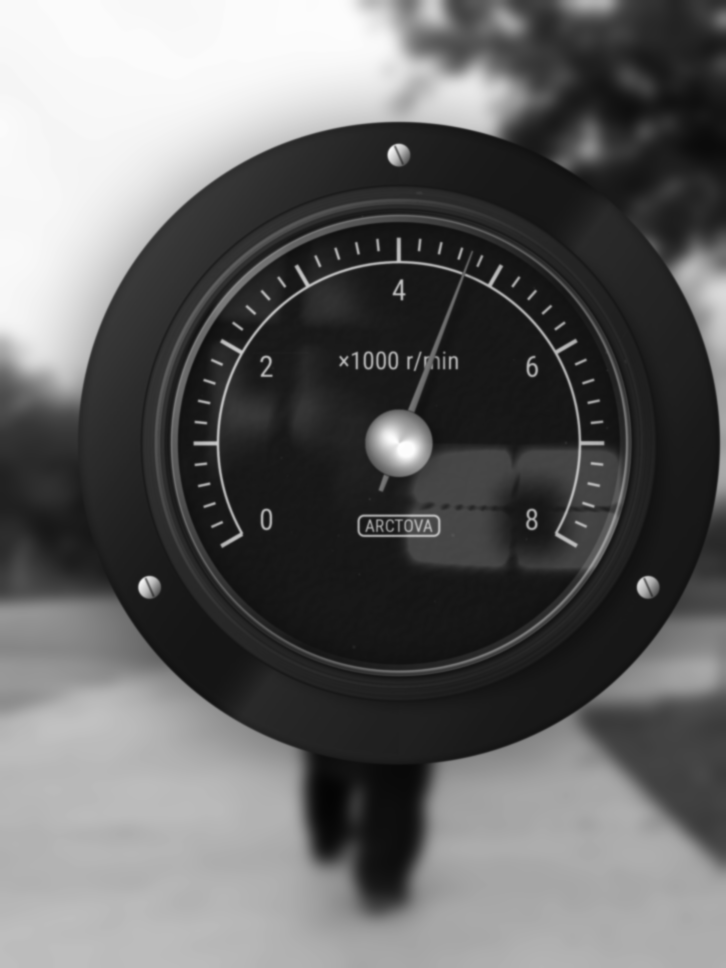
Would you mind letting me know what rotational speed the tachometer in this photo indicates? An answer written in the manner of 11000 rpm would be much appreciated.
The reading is 4700 rpm
